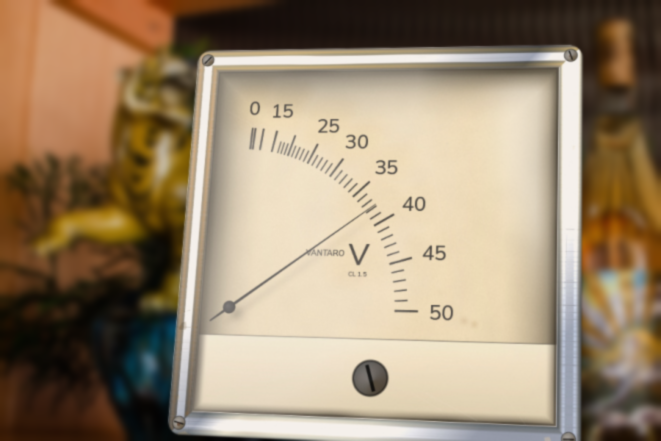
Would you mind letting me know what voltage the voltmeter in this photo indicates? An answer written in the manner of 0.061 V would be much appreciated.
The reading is 38 V
